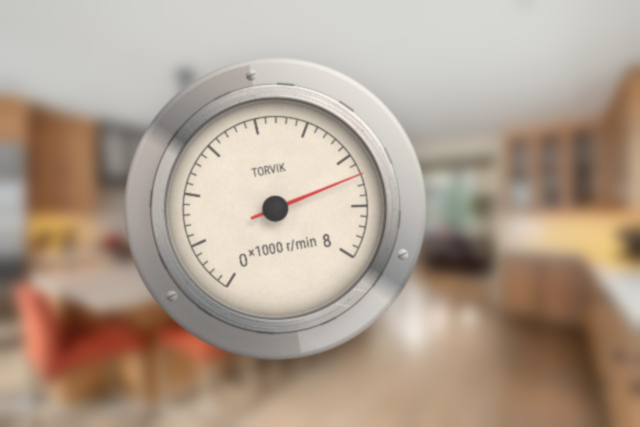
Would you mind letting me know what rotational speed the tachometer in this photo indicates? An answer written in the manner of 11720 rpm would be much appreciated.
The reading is 6400 rpm
